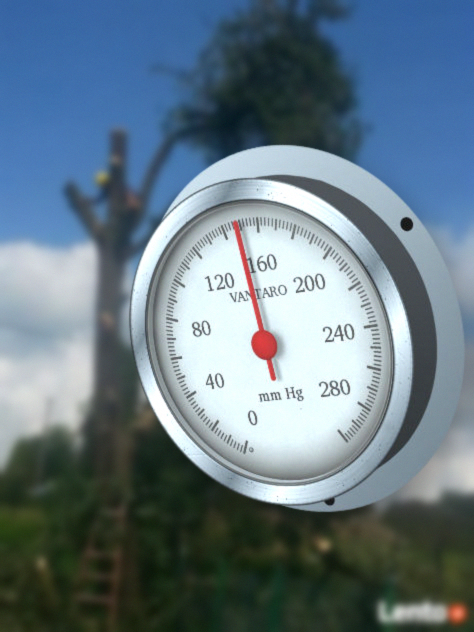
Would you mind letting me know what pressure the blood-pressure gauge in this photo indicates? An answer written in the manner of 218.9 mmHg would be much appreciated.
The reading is 150 mmHg
